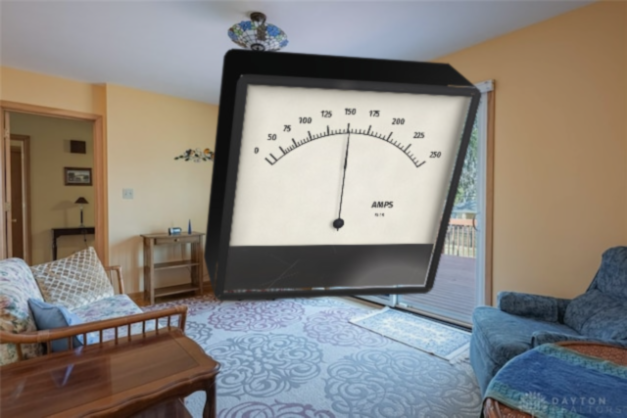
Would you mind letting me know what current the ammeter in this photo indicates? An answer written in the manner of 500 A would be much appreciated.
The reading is 150 A
